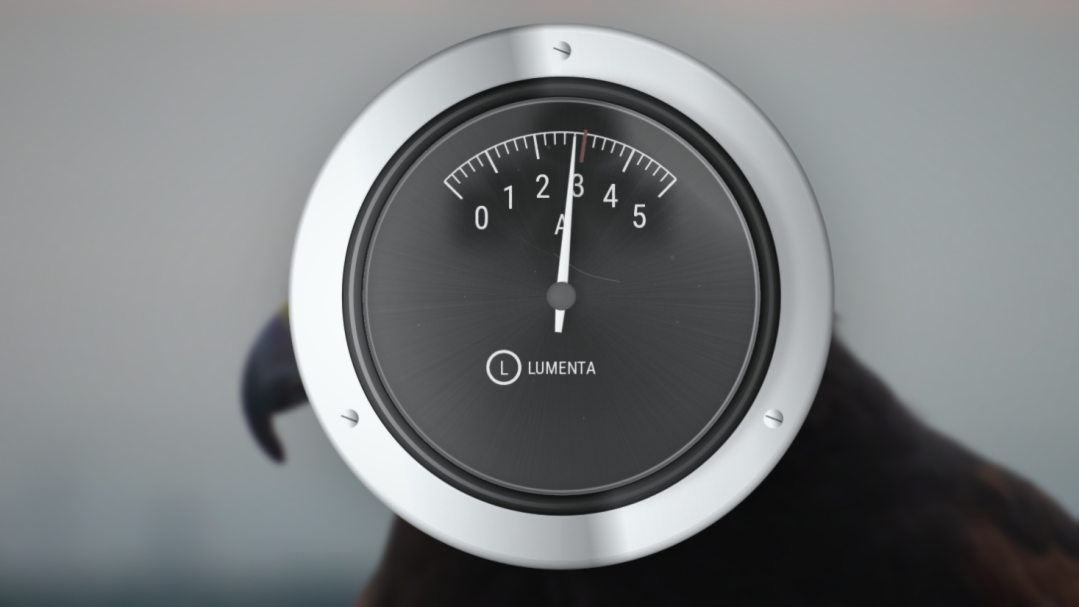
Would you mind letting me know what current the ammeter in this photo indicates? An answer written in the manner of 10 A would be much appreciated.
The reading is 2.8 A
